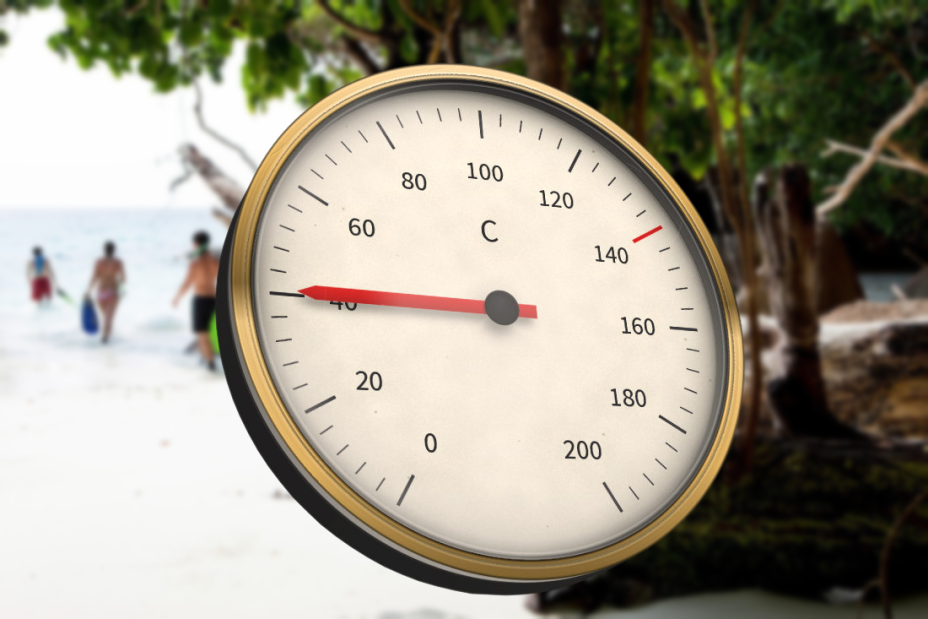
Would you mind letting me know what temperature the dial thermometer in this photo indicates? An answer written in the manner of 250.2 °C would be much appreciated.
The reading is 40 °C
